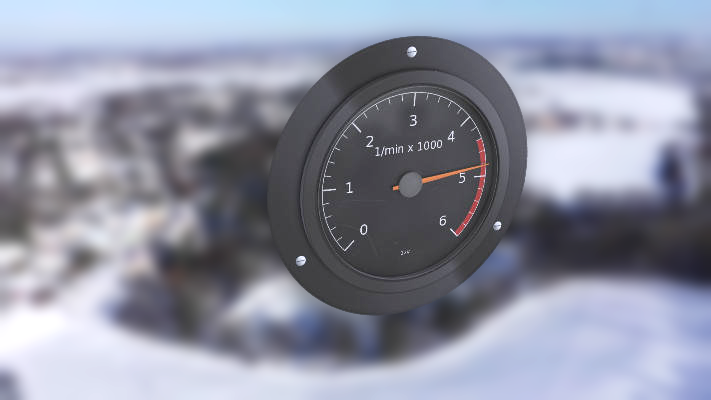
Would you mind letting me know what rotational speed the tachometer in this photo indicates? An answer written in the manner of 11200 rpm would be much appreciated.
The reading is 4800 rpm
